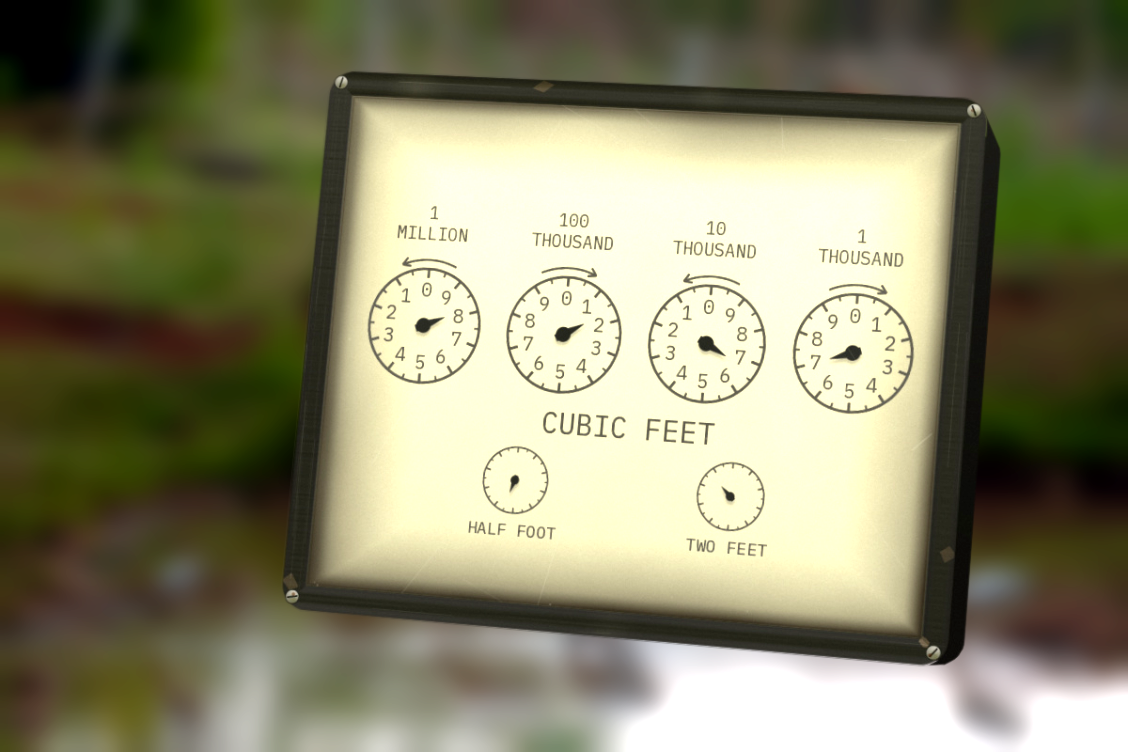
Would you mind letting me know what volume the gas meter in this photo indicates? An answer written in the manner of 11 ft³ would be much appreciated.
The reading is 816700 ft³
